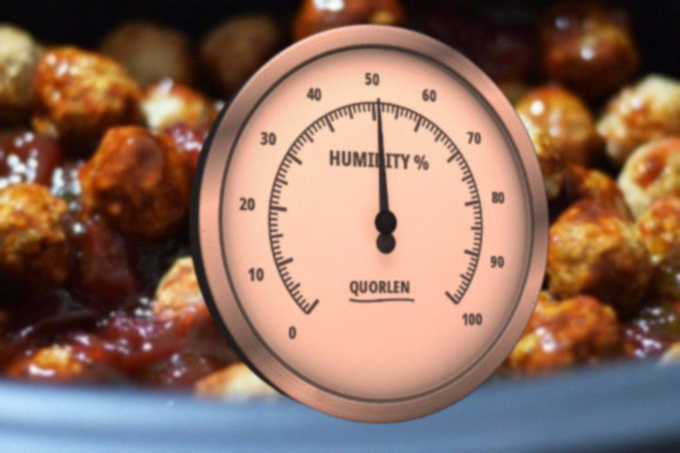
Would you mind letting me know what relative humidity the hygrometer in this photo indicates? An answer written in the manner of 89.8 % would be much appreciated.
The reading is 50 %
